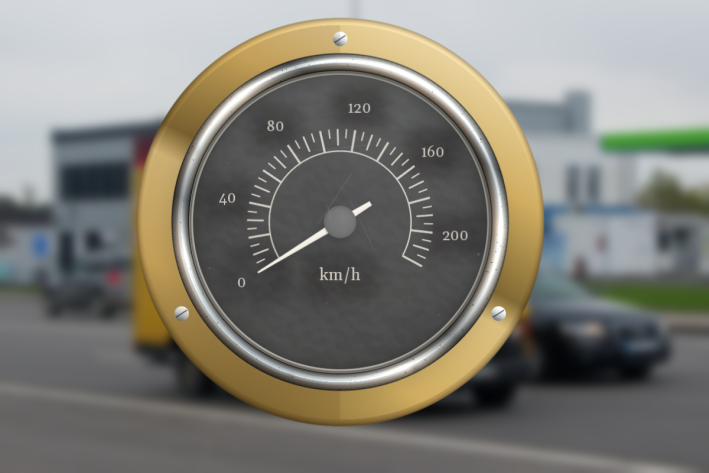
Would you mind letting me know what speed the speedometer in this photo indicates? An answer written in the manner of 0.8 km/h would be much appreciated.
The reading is 0 km/h
